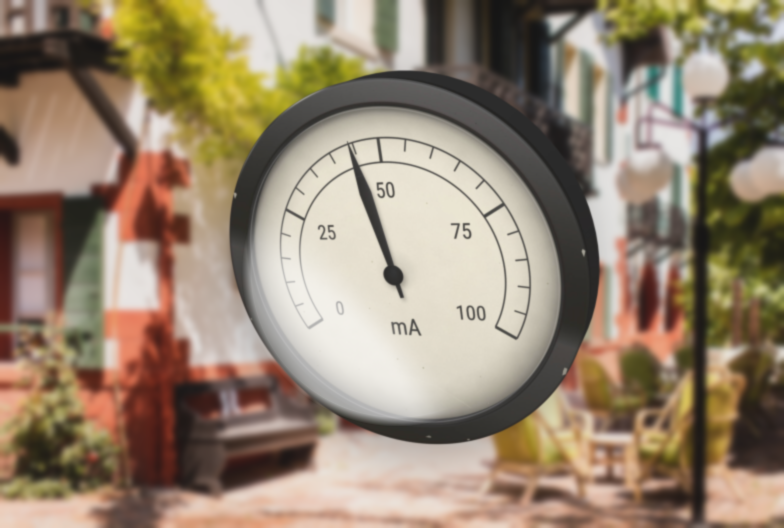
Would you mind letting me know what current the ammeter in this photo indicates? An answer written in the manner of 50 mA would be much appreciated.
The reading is 45 mA
